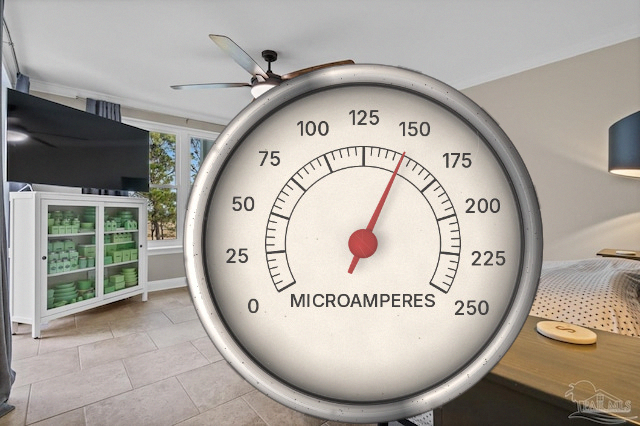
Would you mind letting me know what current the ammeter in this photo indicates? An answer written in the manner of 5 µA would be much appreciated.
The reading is 150 µA
